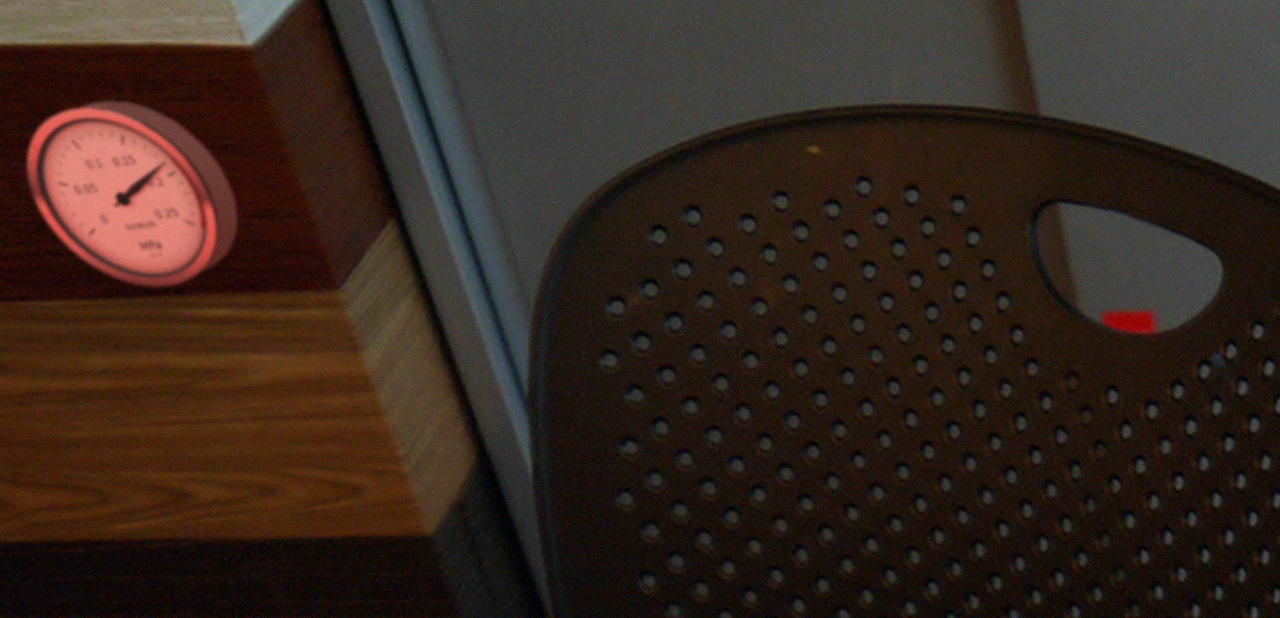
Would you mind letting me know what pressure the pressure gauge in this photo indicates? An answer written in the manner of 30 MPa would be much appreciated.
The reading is 0.19 MPa
